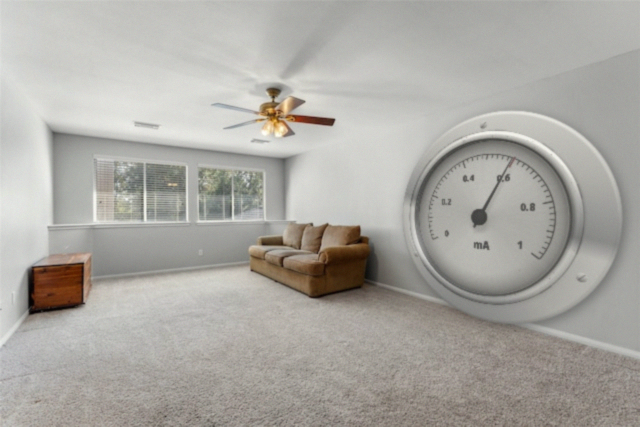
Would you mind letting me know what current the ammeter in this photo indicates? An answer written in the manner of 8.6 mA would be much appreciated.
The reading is 0.6 mA
